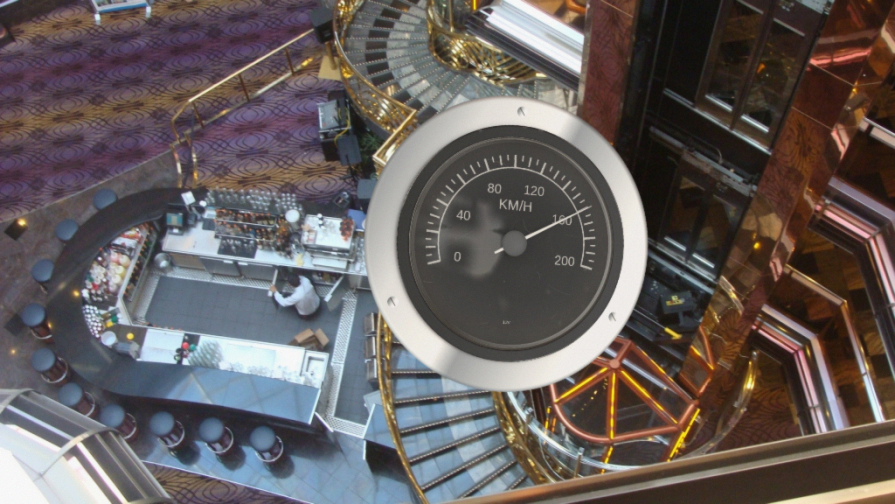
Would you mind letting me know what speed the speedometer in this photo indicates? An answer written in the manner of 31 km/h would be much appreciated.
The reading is 160 km/h
